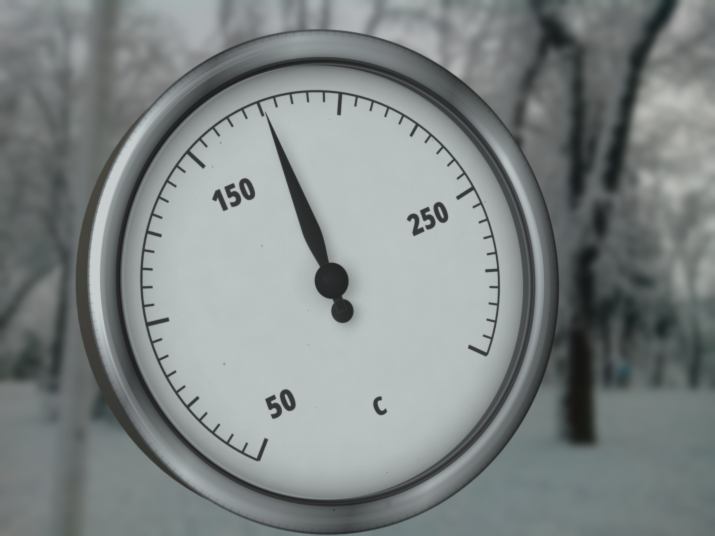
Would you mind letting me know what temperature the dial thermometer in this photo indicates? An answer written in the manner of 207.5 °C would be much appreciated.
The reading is 175 °C
